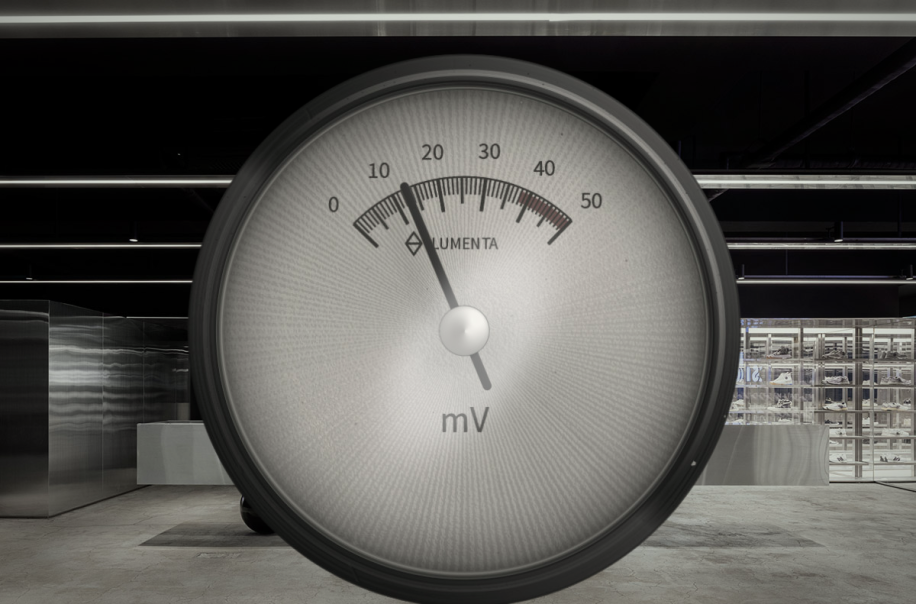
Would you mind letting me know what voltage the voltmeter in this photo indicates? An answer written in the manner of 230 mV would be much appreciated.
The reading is 13 mV
